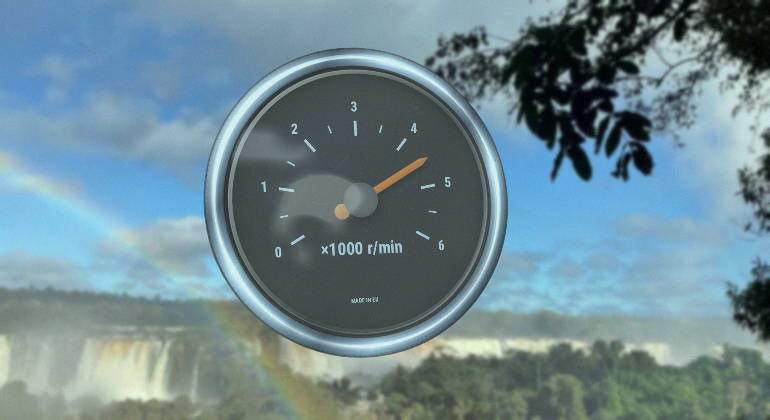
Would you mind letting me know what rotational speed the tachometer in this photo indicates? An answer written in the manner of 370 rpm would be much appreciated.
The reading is 4500 rpm
